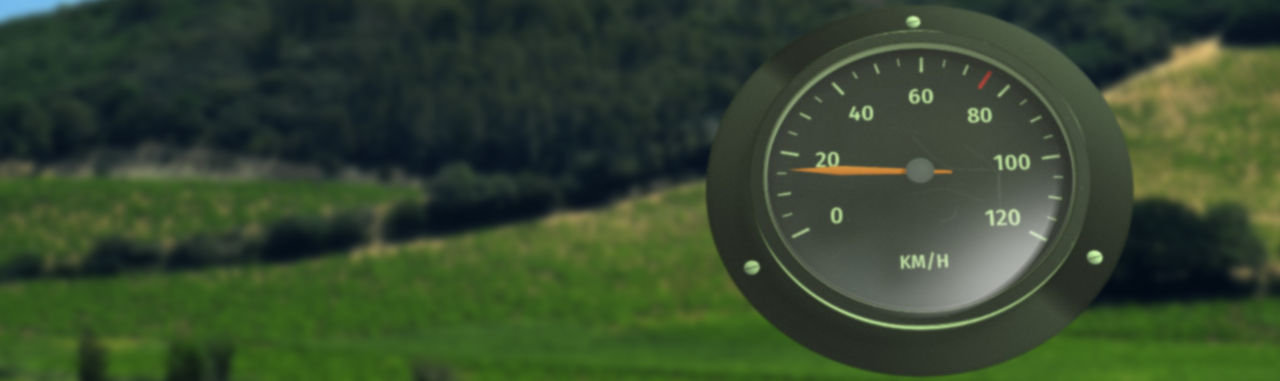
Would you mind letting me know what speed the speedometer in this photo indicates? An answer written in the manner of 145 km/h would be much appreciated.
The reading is 15 km/h
